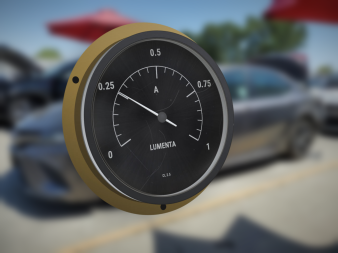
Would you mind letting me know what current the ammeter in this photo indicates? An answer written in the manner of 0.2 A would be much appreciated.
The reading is 0.25 A
